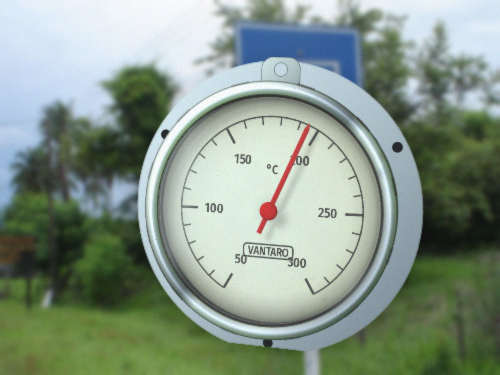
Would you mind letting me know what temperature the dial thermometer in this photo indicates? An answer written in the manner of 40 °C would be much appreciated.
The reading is 195 °C
